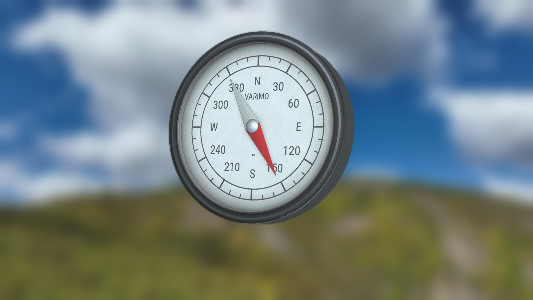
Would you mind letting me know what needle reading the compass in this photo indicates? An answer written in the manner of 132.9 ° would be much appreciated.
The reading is 150 °
